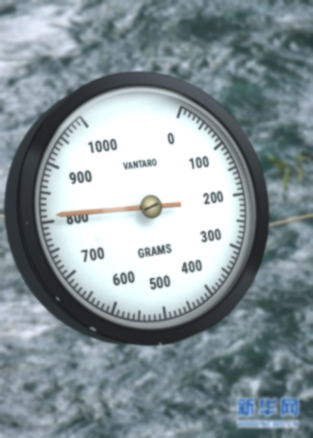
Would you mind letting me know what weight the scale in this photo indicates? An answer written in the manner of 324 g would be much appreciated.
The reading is 810 g
